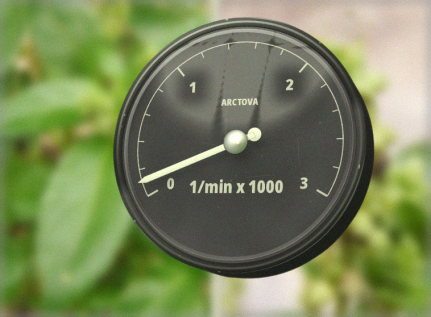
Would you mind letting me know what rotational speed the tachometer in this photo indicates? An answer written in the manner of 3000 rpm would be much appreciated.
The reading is 100 rpm
